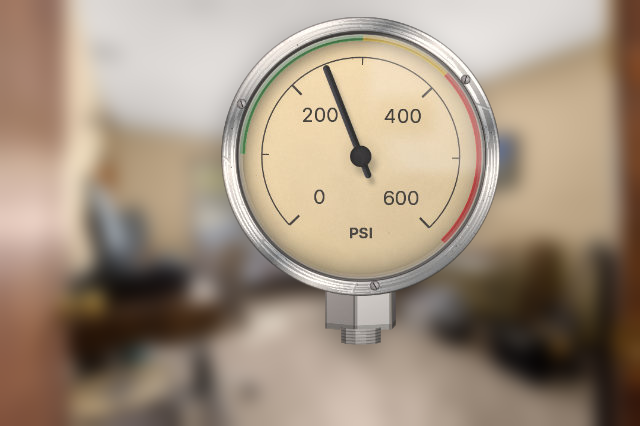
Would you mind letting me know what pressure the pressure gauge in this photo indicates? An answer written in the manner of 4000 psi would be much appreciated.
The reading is 250 psi
